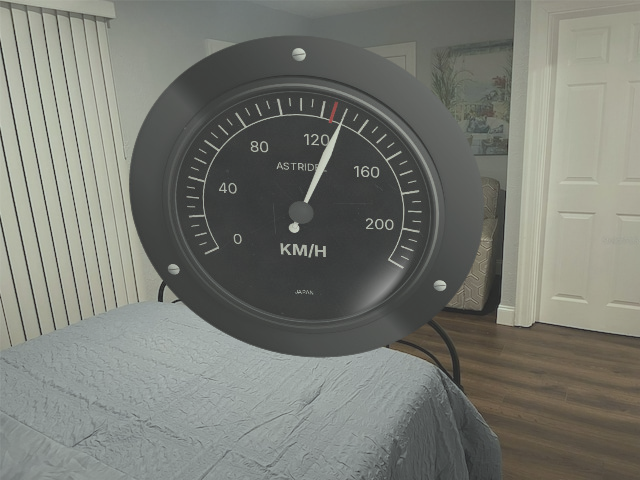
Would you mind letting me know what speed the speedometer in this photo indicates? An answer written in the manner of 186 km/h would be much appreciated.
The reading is 130 km/h
